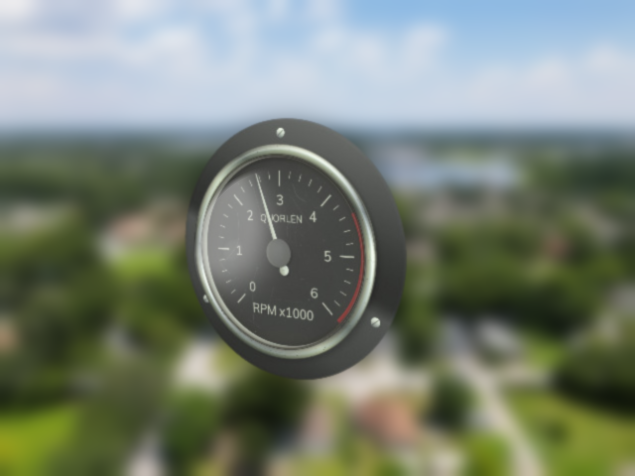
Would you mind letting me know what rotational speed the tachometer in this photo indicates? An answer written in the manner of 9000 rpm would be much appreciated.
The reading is 2600 rpm
